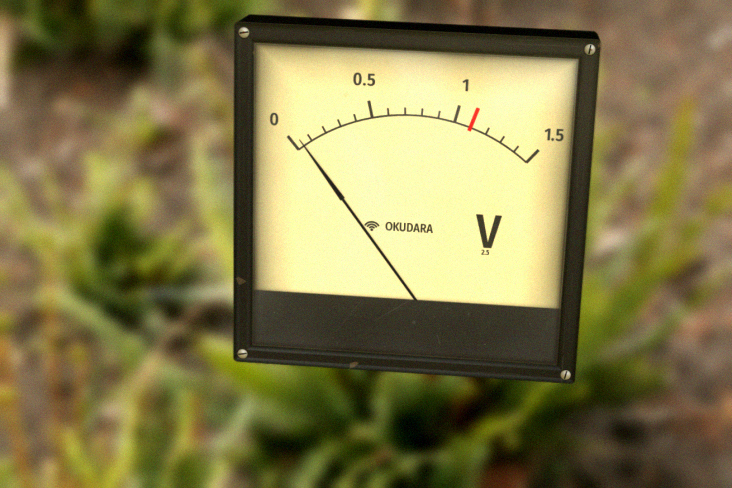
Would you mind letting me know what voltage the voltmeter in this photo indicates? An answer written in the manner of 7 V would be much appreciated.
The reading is 0.05 V
